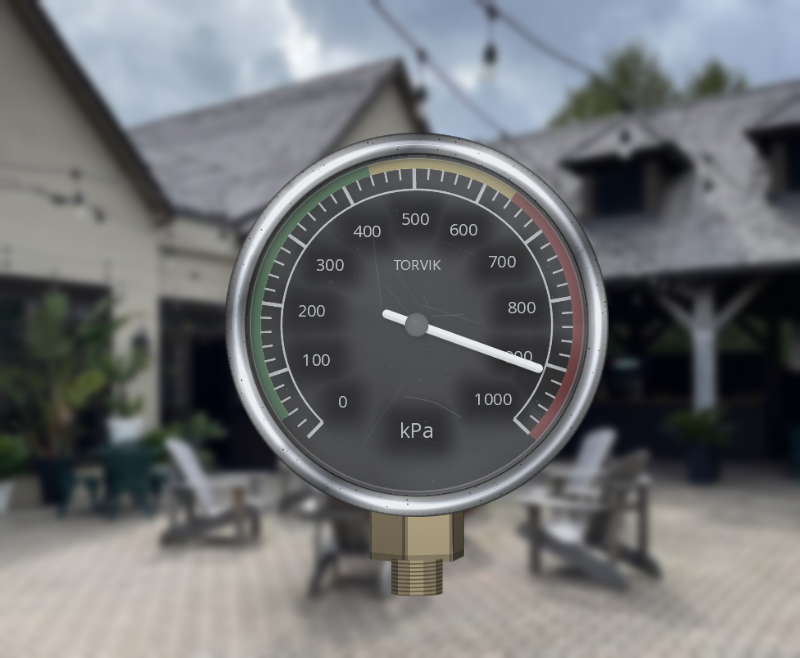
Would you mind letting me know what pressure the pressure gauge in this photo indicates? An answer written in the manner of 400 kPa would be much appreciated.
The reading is 910 kPa
